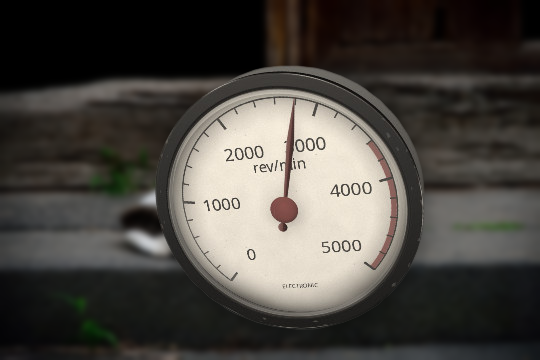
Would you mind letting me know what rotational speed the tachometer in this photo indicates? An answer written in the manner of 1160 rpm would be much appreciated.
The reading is 2800 rpm
